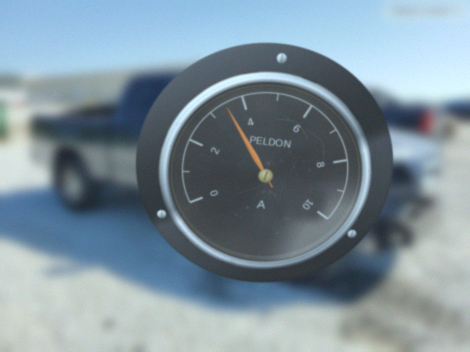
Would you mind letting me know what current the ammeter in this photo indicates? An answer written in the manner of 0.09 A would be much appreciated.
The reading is 3.5 A
